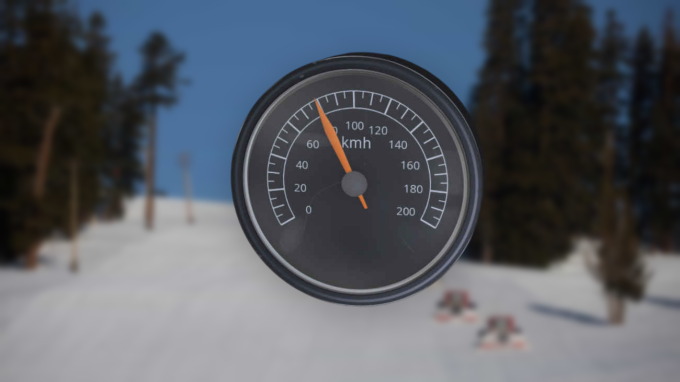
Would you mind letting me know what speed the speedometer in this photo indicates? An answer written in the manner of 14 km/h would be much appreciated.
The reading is 80 km/h
